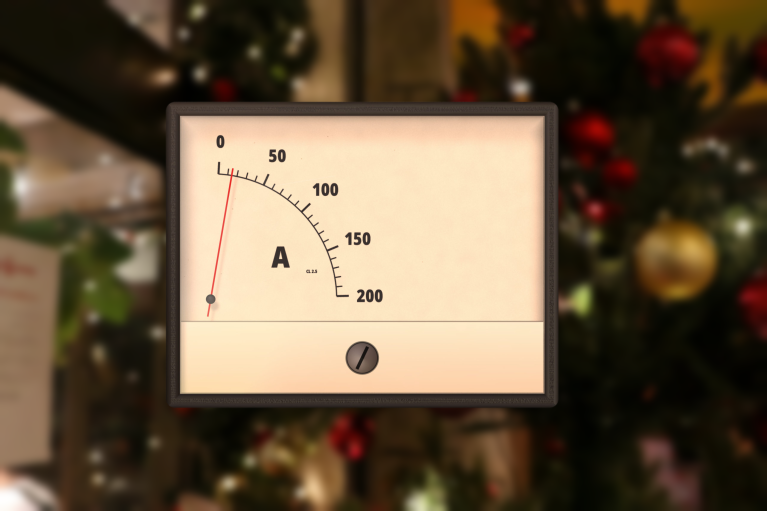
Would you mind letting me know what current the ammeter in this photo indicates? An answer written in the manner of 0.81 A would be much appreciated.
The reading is 15 A
